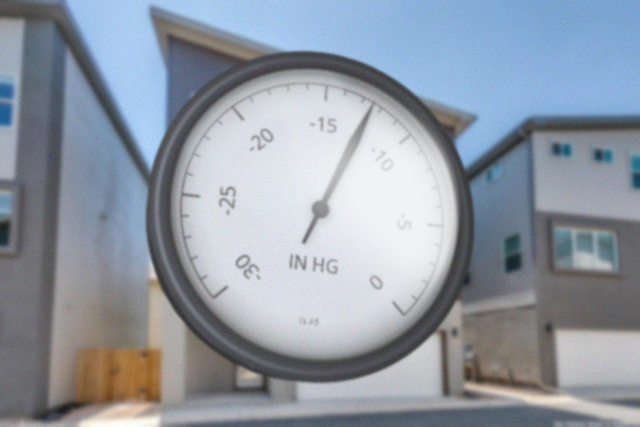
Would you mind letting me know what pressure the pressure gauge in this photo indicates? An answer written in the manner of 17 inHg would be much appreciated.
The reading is -12.5 inHg
